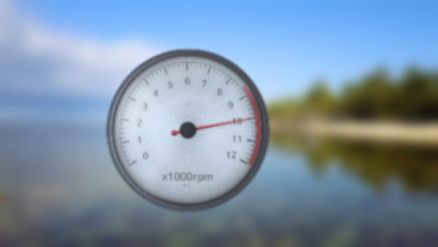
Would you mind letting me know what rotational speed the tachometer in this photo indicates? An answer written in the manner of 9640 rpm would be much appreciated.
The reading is 10000 rpm
